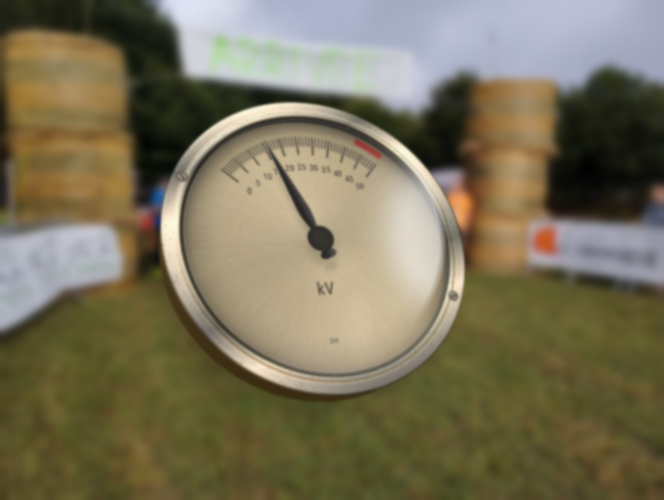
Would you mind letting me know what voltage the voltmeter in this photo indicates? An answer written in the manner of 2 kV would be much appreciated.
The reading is 15 kV
